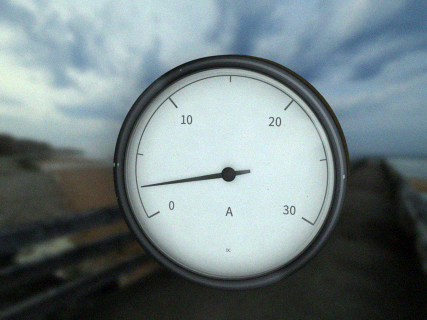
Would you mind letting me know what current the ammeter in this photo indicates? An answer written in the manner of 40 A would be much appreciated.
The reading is 2.5 A
